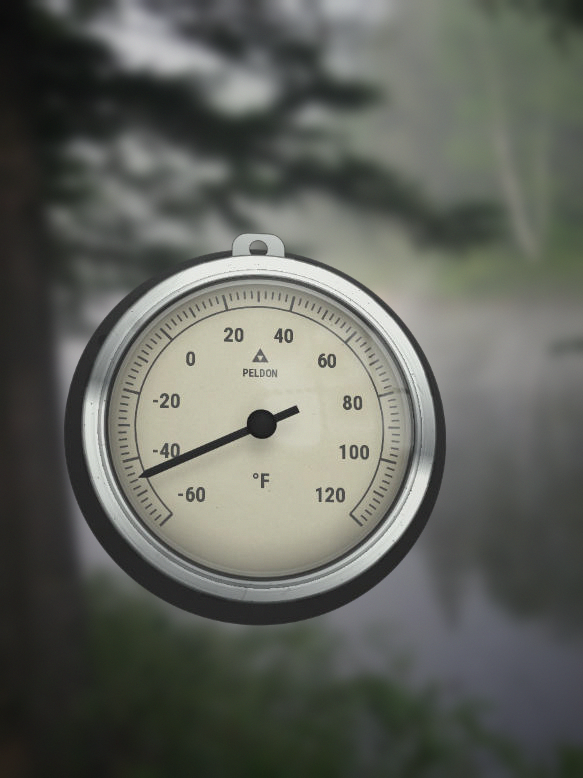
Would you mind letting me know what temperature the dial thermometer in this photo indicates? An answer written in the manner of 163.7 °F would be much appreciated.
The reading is -46 °F
